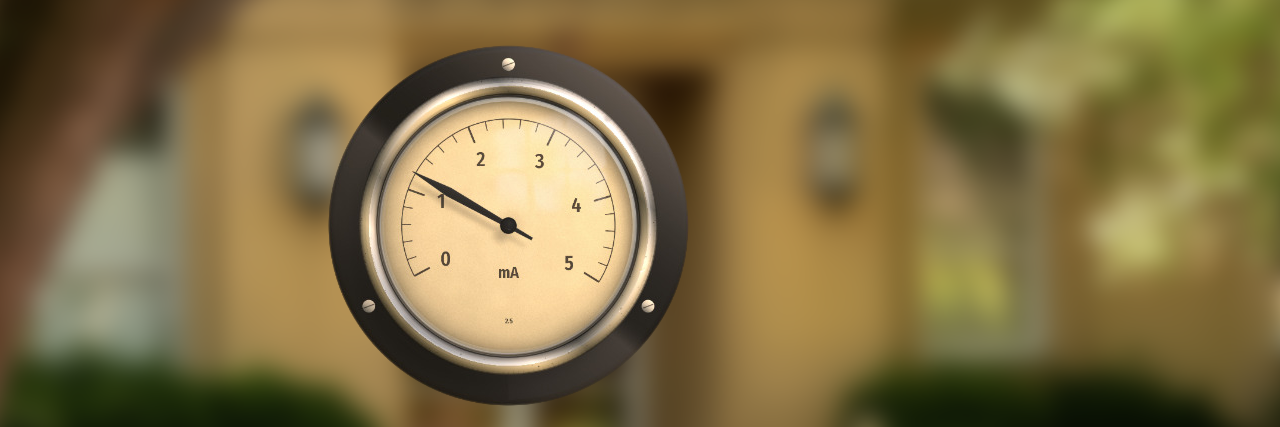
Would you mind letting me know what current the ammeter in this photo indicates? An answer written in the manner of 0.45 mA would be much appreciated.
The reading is 1.2 mA
